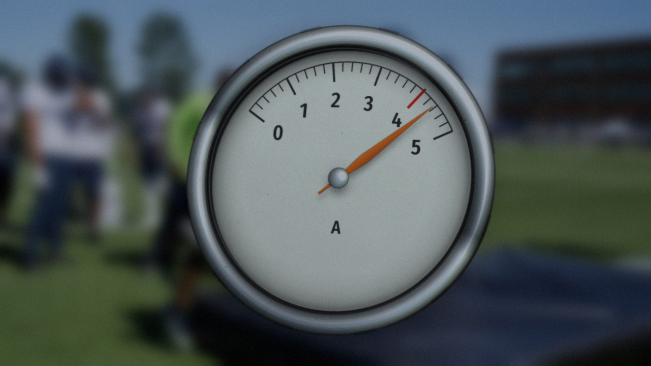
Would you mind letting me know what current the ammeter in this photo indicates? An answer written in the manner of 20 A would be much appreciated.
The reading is 4.4 A
